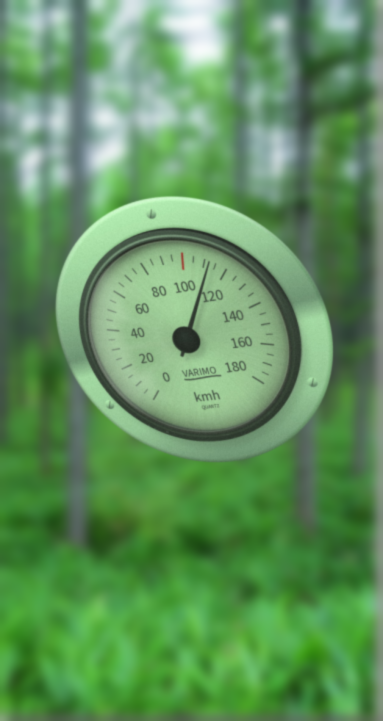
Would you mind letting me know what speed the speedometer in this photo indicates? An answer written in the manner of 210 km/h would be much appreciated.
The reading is 112.5 km/h
